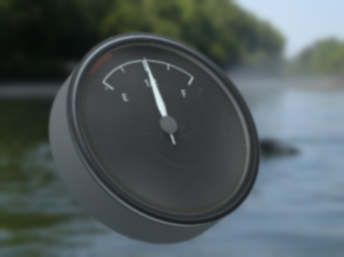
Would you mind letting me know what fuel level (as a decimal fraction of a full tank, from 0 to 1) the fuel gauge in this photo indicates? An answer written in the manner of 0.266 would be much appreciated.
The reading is 0.5
